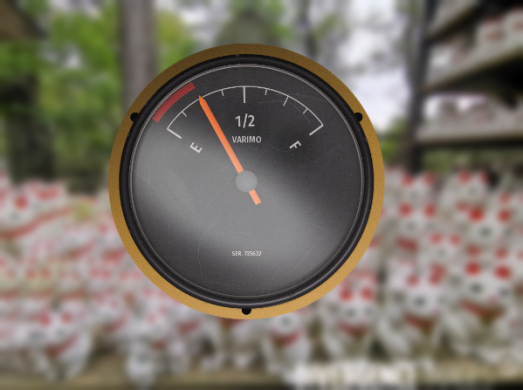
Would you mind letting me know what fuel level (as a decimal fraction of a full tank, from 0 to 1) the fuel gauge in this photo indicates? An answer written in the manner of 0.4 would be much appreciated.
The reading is 0.25
